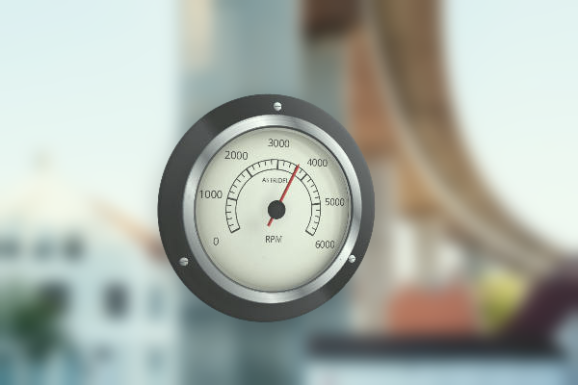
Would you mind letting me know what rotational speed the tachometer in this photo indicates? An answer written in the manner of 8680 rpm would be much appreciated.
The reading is 3600 rpm
